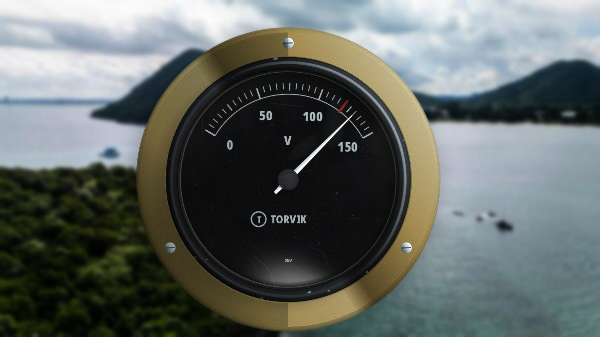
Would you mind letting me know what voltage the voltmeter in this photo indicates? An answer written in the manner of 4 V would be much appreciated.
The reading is 130 V
